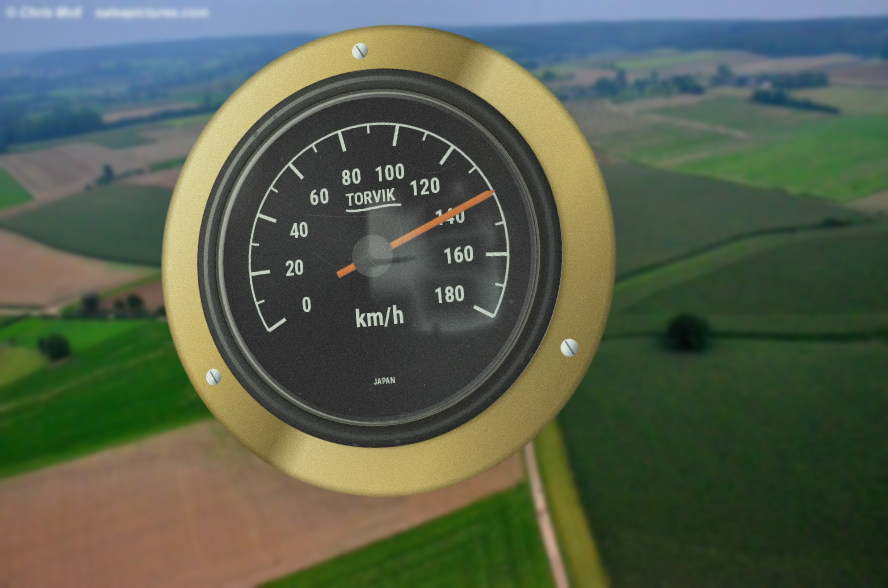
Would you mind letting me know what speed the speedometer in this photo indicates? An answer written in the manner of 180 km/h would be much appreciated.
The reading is 140 km/h
